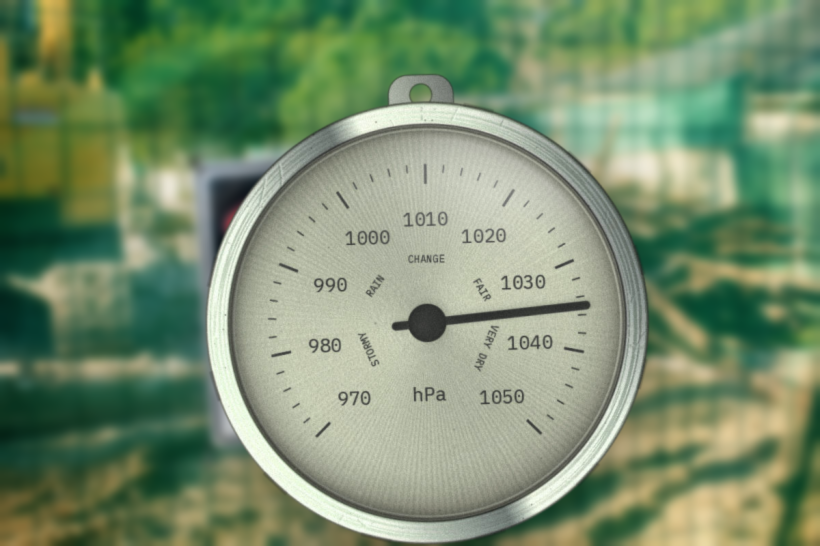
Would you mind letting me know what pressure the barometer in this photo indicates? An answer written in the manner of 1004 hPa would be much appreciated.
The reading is 1035 hPa
